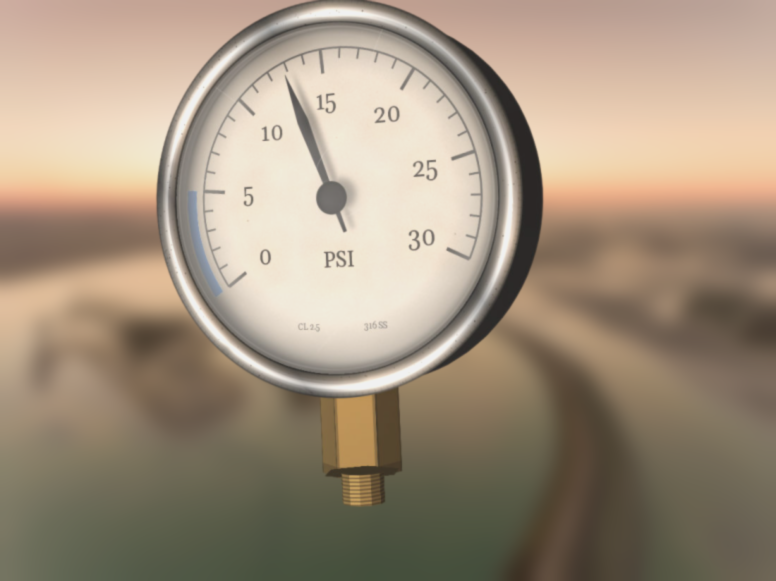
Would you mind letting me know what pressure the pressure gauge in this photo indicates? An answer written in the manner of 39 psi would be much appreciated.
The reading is 13 psi
